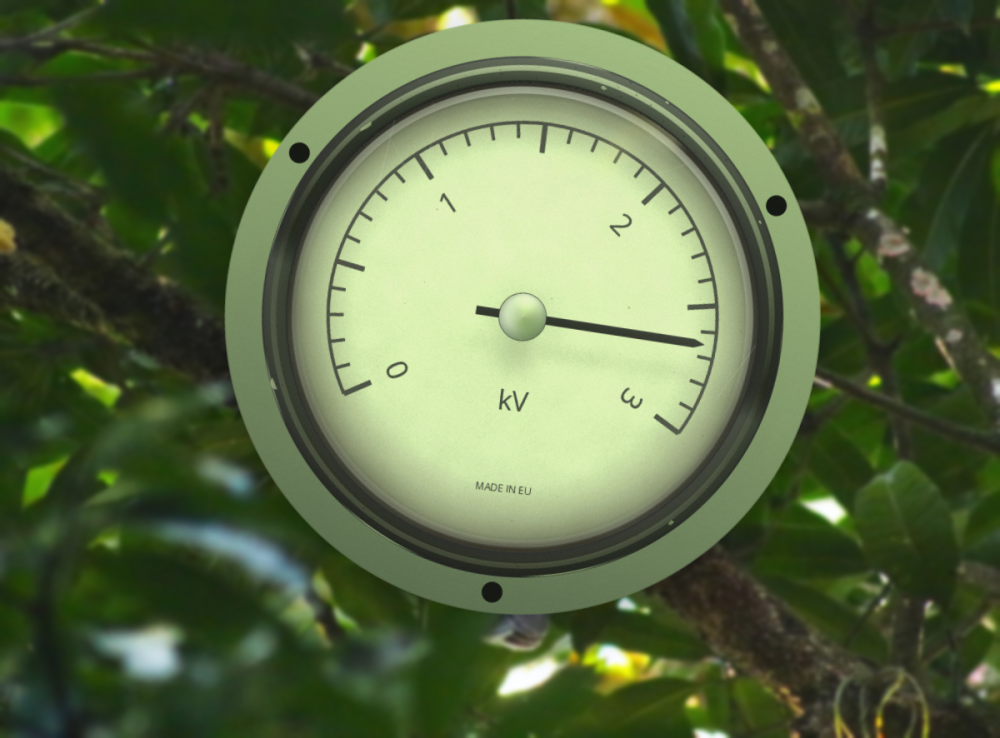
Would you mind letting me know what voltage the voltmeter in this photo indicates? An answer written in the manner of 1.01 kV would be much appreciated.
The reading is 2.65 kV
